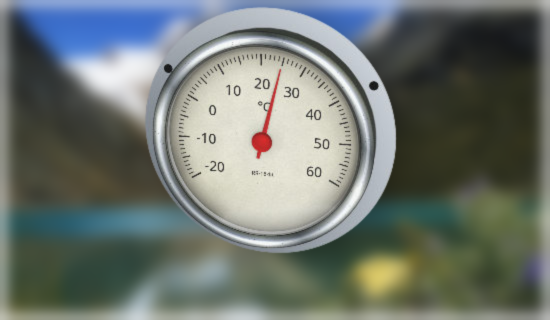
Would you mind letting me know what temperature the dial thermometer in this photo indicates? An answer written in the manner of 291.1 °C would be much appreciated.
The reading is 25 °C
